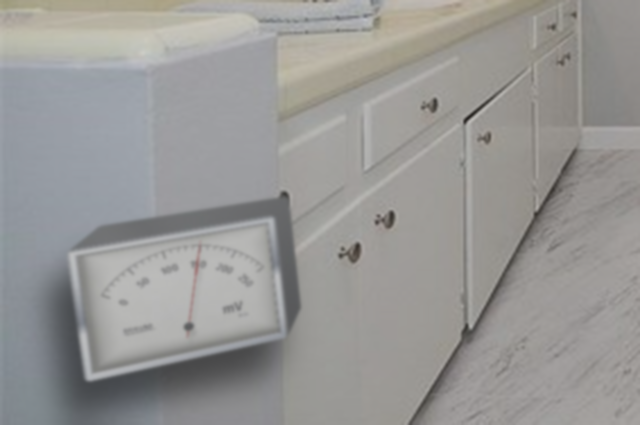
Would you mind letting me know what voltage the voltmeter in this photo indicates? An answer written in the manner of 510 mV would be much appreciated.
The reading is 150 mV
